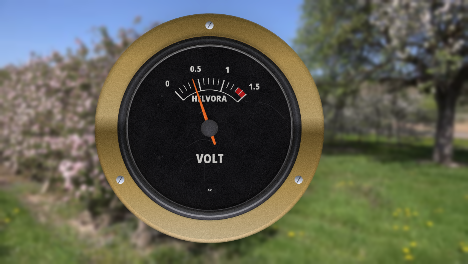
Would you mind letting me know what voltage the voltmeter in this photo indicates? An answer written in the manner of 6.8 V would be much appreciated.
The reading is 0.4 V
